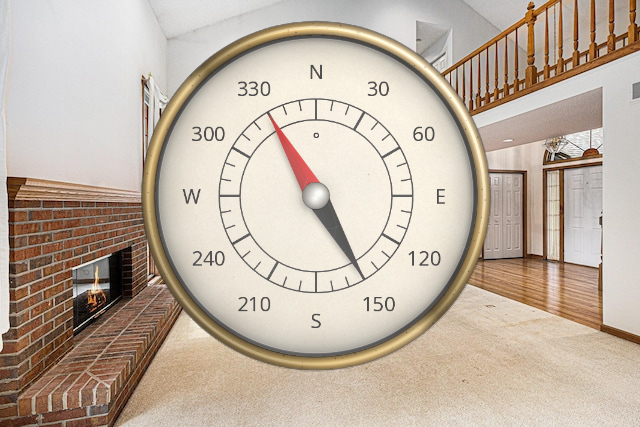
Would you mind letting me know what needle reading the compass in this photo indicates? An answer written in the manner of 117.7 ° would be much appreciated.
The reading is 330 °
